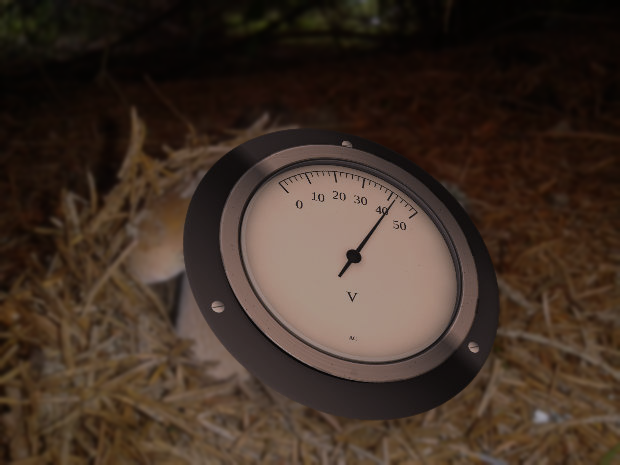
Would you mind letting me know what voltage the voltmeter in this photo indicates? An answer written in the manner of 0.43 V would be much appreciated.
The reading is 42 V
